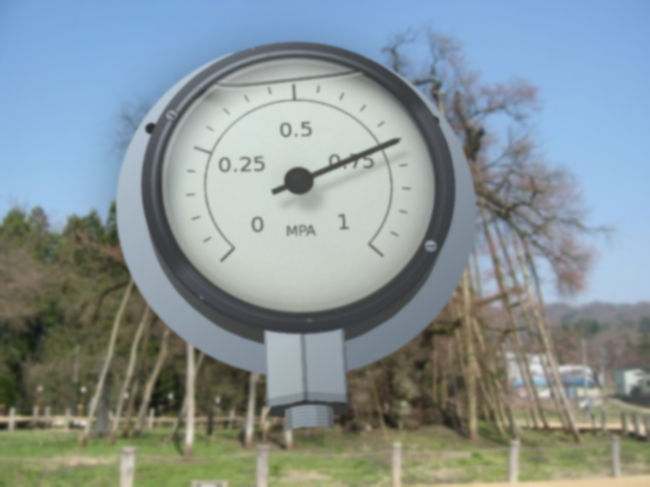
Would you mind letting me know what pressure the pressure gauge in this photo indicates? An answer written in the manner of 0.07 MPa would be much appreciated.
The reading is 0.75 MPa
